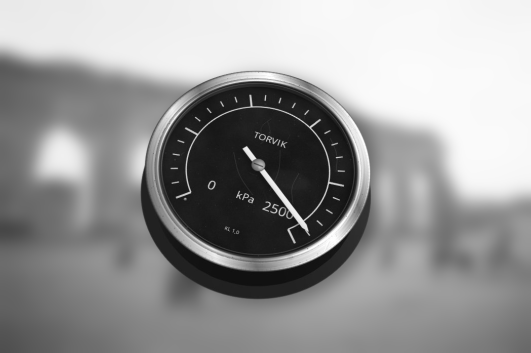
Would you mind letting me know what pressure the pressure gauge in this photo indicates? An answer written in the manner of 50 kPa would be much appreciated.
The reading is 2400 kPa
